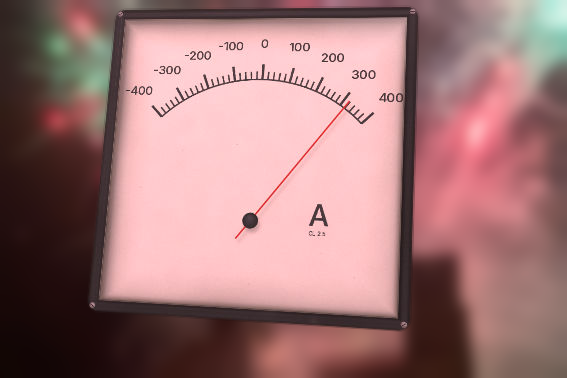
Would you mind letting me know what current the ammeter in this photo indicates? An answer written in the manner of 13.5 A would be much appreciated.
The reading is 320 A
